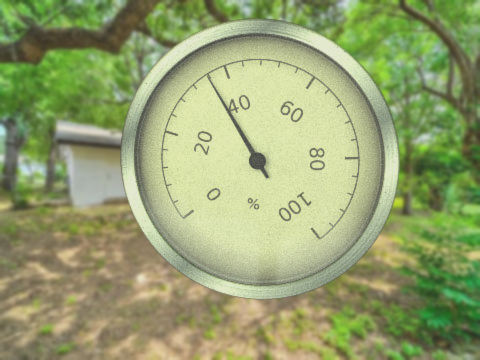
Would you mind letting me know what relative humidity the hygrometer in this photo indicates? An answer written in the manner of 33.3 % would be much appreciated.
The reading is 36 %
